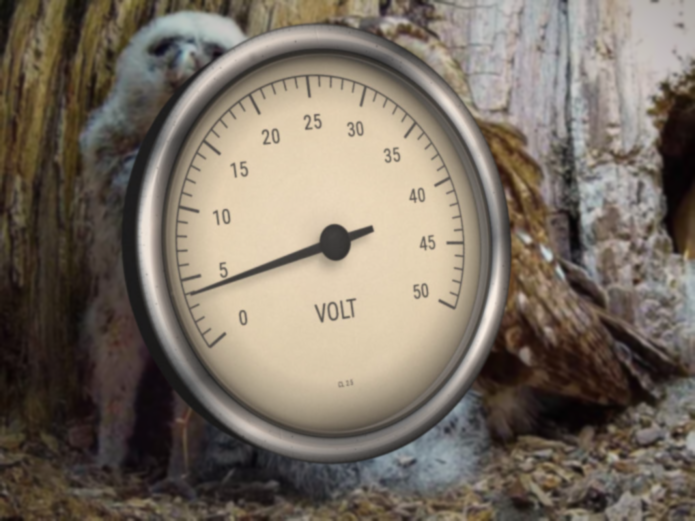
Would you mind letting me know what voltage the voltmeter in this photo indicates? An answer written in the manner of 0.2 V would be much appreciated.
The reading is 4 V
